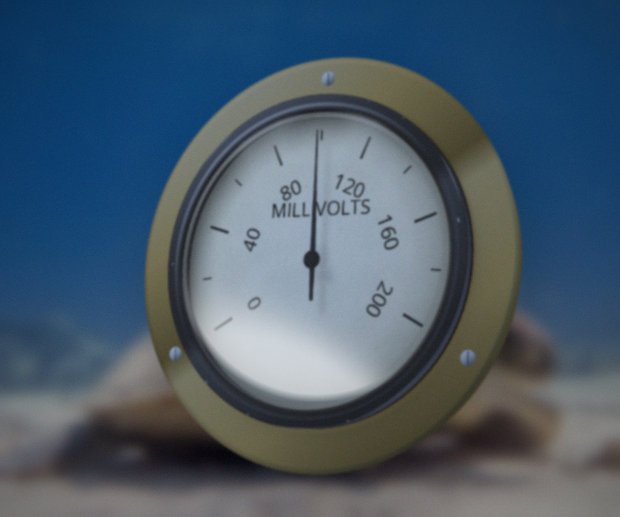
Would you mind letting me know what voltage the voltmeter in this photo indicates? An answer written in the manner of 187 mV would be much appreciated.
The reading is 100 mV
